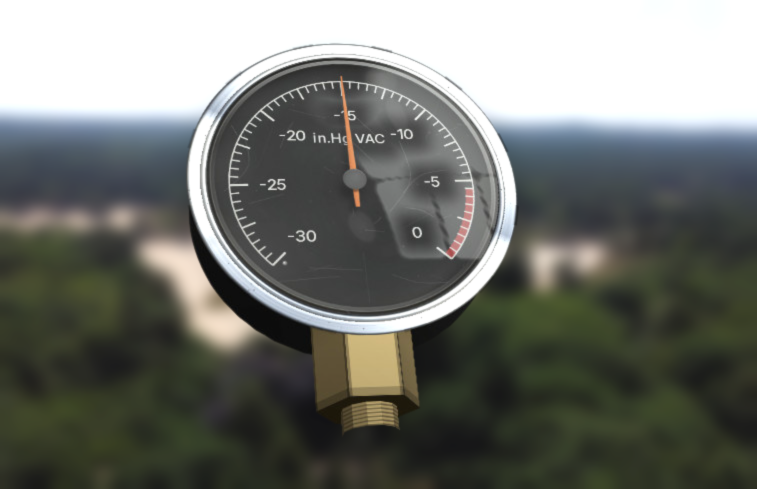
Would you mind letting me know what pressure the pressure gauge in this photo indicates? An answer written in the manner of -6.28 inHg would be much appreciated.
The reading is -15 inHg
